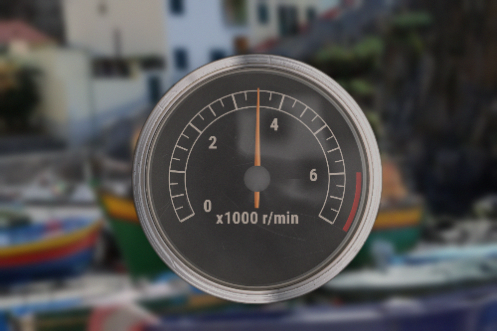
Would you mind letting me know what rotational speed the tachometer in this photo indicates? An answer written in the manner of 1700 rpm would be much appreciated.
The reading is 3500 rpm
